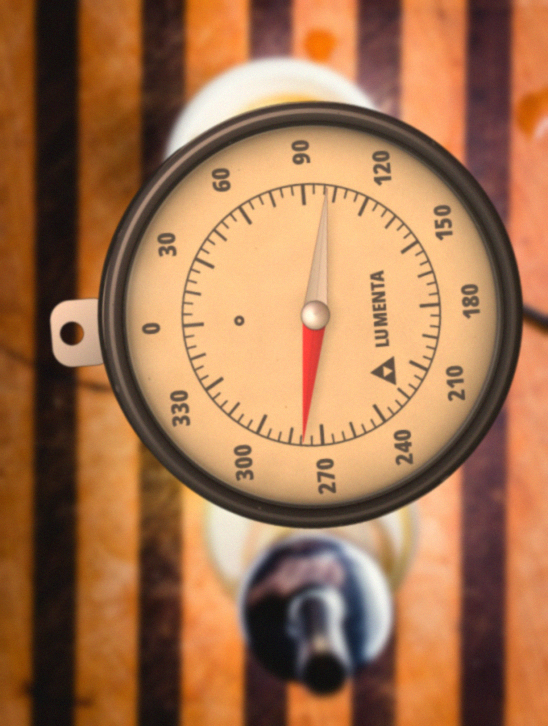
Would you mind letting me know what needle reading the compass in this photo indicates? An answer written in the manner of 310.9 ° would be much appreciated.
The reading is 280 °
